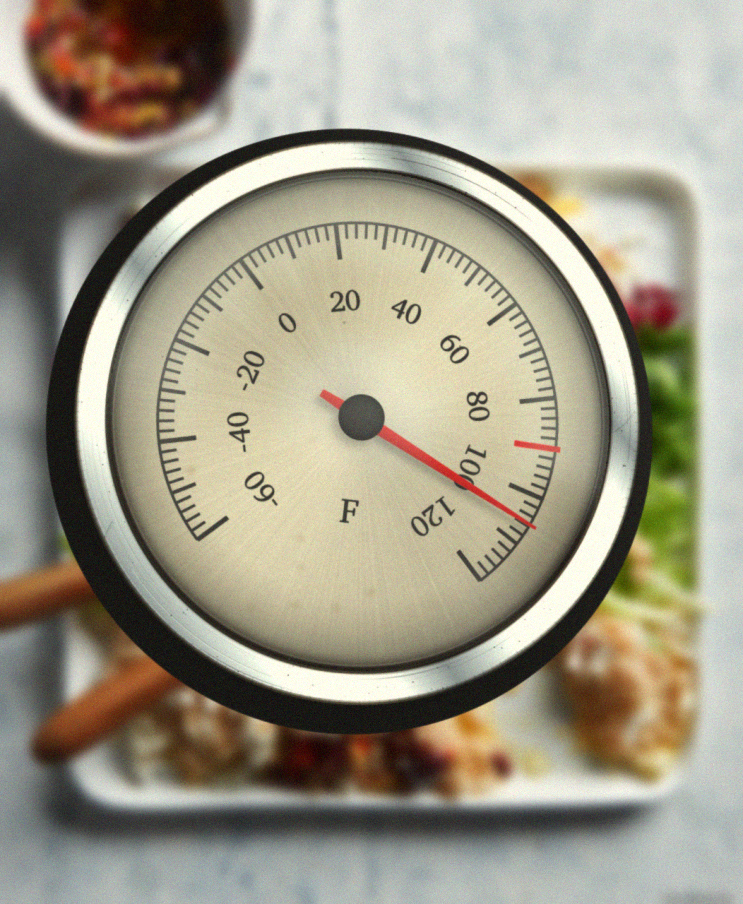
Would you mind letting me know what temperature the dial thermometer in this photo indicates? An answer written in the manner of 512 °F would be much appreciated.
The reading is 106 °F
